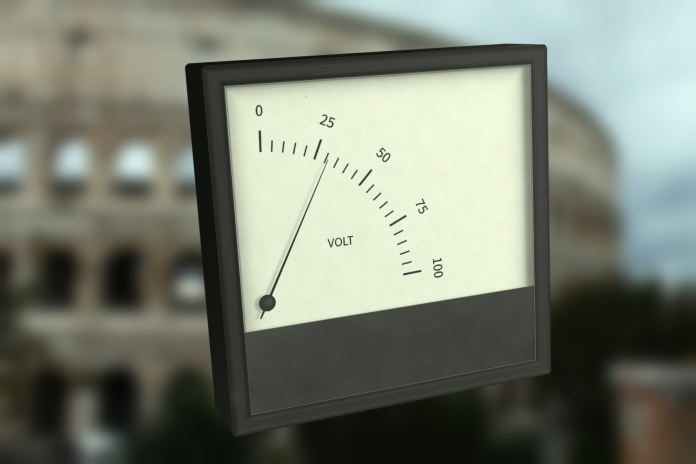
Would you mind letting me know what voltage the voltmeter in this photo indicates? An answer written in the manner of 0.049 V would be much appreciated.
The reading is 30 V
